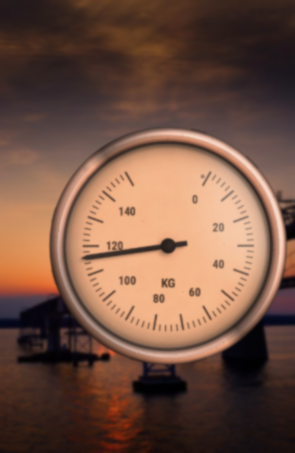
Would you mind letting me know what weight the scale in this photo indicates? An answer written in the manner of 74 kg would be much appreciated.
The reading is 116 kg
